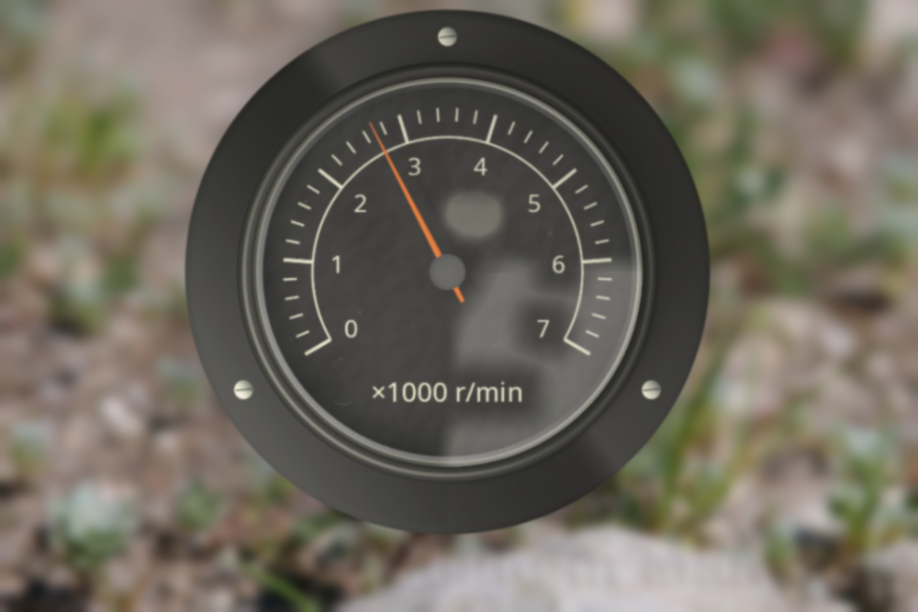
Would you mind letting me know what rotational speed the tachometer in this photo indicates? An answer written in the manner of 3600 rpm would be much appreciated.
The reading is 2700 rpm
